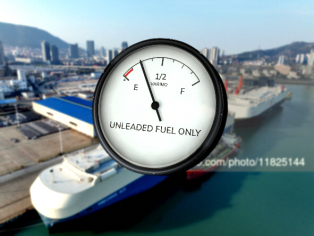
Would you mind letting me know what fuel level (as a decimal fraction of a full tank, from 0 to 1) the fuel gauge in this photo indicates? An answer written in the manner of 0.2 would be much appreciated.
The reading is 0.25
